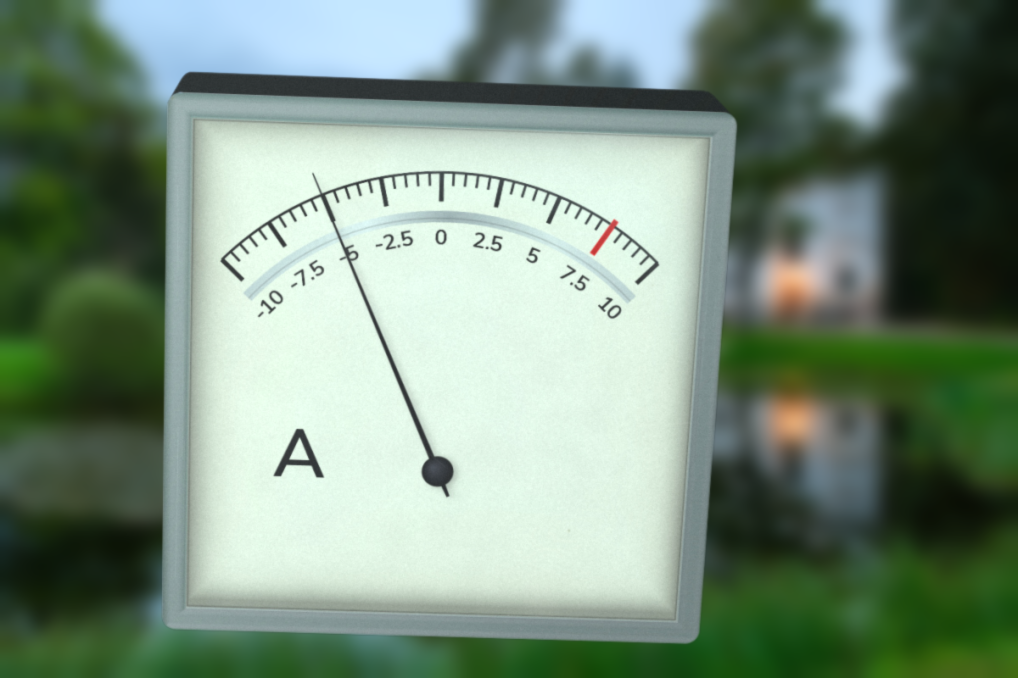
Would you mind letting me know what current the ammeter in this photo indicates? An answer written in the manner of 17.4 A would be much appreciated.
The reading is -5 A
